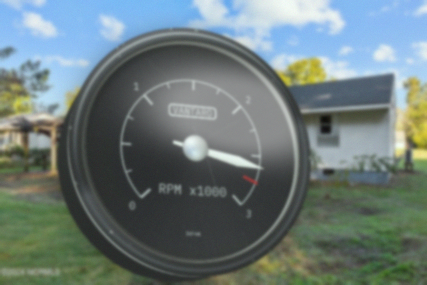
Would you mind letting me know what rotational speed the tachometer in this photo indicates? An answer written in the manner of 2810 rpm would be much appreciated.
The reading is 2625 rpm
